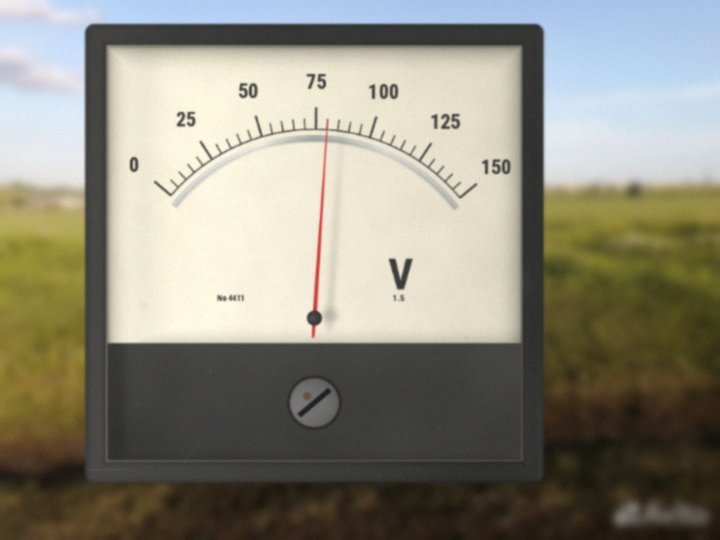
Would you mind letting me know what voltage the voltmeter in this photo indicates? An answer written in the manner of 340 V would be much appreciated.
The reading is 80 V
